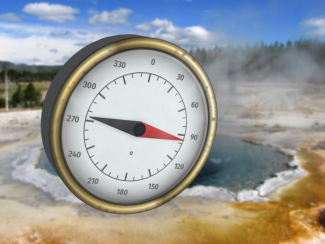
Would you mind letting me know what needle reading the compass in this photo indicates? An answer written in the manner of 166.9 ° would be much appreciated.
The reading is 95 °
